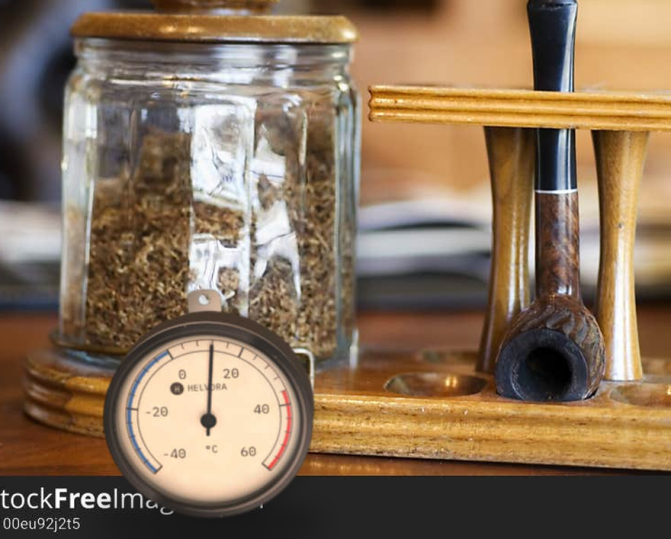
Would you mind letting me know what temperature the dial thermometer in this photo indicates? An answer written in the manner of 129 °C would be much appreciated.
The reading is 12 °C
